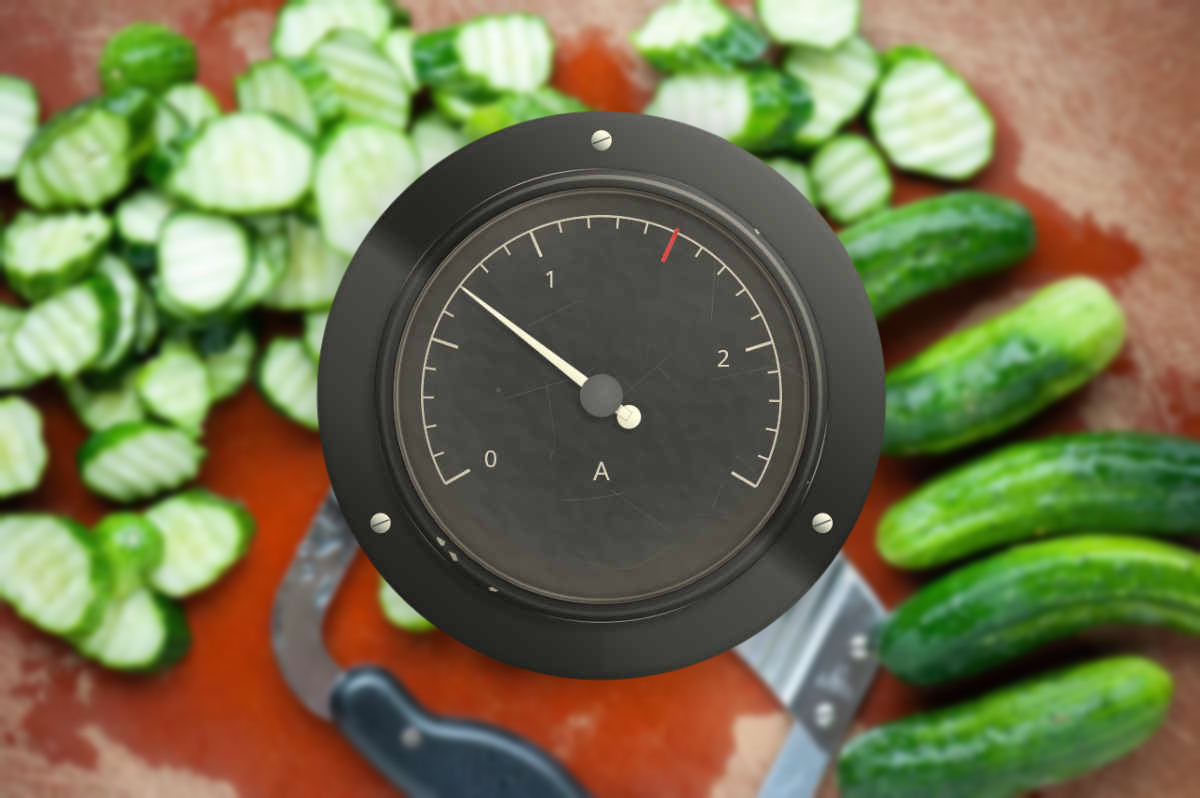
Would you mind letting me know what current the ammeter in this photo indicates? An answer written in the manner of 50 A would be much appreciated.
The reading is 0.7 A
